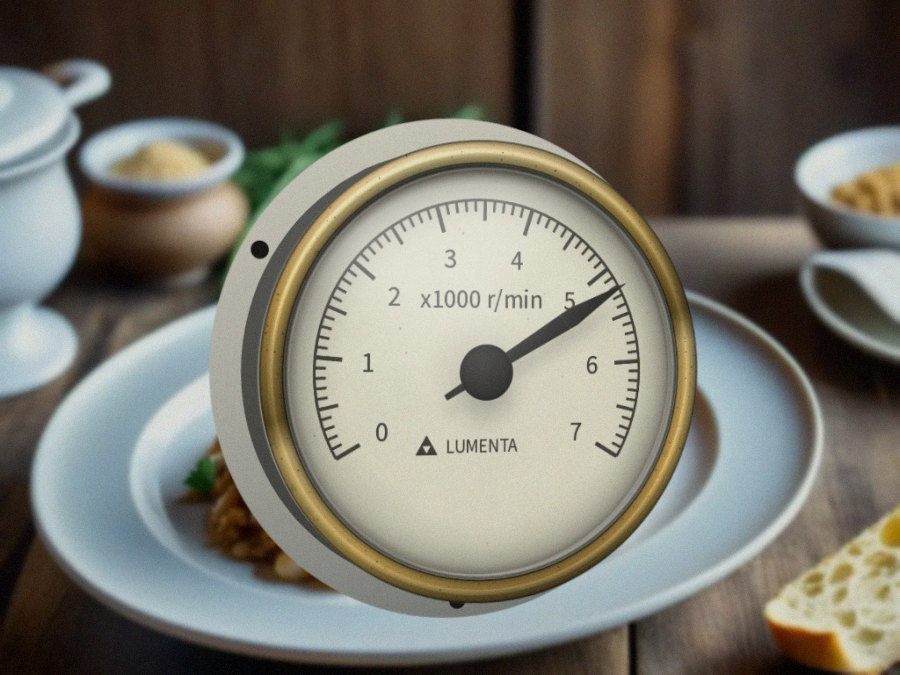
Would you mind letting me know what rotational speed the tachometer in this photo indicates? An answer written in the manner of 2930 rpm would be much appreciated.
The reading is 5200 rpm
